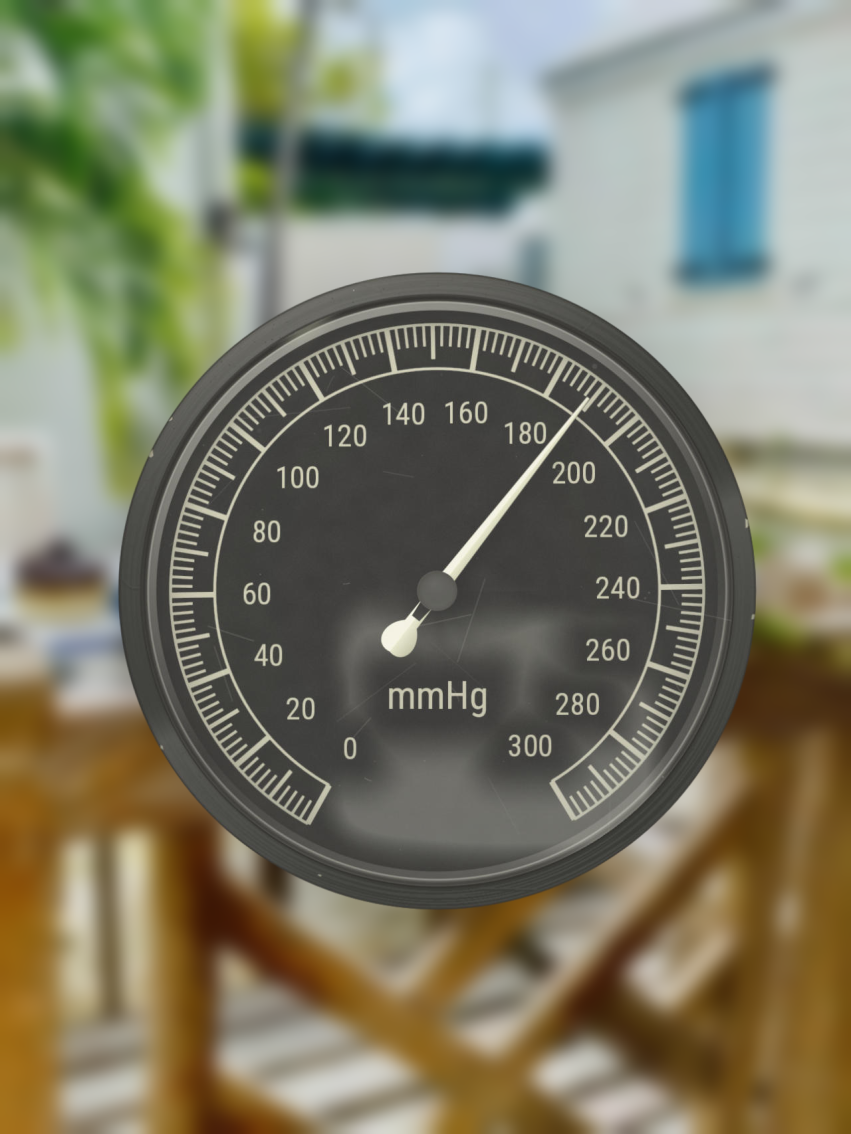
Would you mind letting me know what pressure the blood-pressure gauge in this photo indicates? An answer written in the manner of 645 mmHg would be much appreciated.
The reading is 189 mmHg
